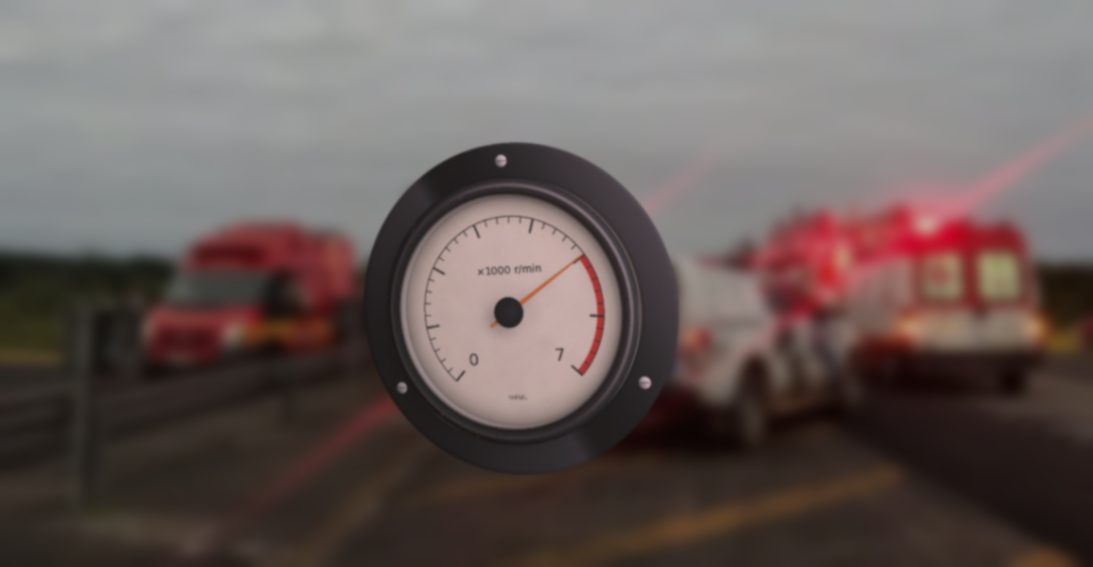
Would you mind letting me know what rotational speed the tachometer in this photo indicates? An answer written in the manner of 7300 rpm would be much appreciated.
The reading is 5000 rpm
